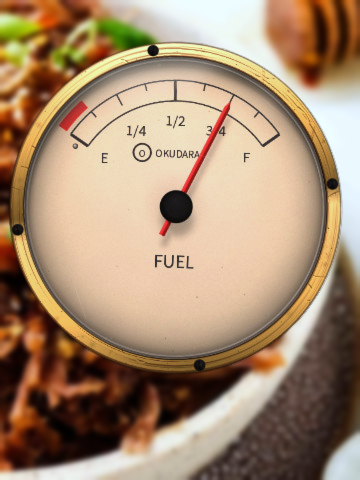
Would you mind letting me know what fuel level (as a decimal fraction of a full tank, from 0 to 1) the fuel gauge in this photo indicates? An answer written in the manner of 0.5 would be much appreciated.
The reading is 0.75
